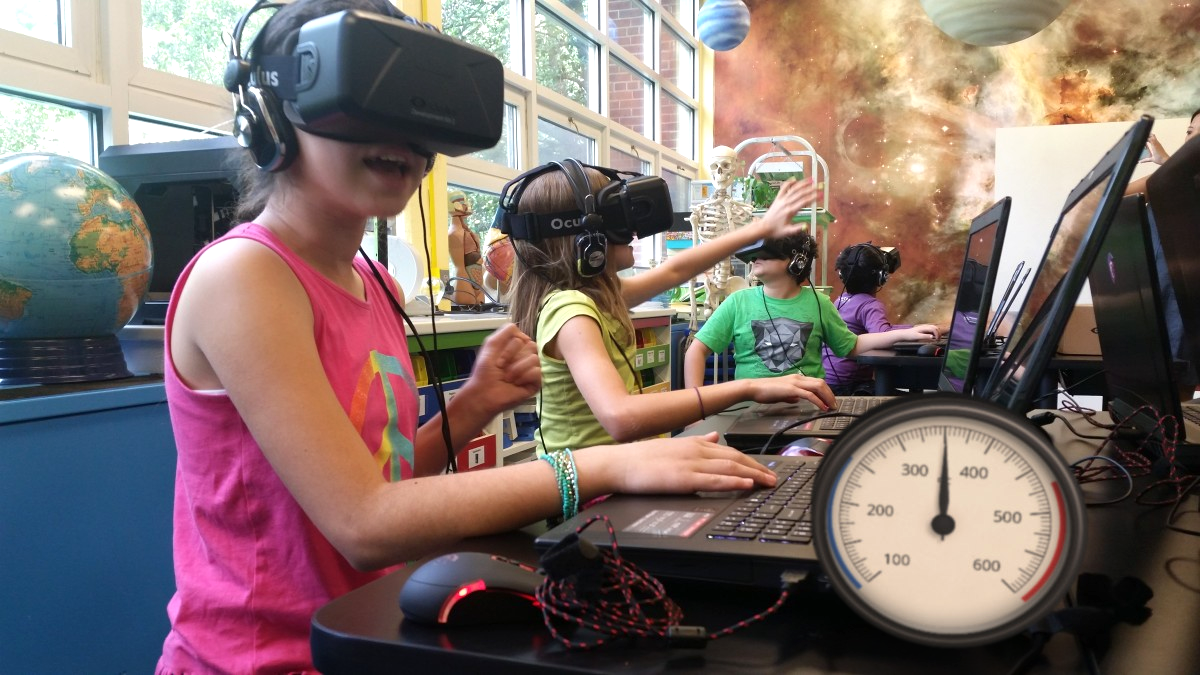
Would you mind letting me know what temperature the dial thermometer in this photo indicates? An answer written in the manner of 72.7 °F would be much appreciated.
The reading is 350 °F
